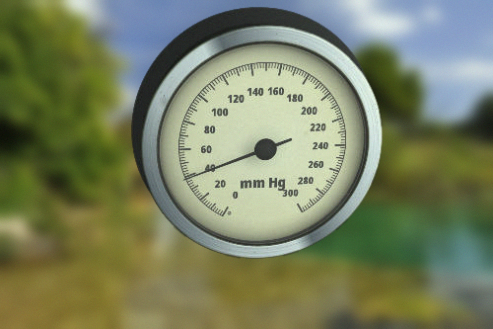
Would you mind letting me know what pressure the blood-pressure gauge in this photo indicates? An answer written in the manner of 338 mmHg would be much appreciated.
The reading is 40 mmHg
